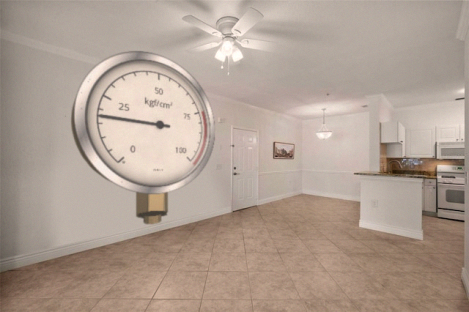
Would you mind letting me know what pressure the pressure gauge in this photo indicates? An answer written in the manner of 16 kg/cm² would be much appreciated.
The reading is 17.5 kg/cm²
